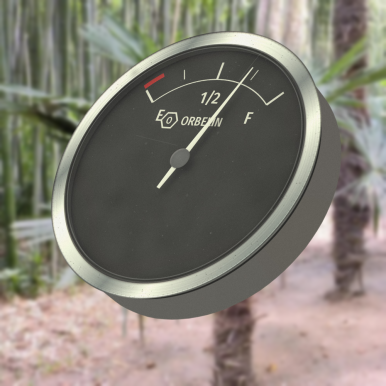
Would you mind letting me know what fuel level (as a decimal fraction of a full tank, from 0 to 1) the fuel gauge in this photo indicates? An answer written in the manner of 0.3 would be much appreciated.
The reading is 0.75
